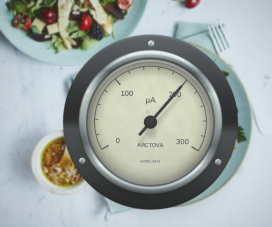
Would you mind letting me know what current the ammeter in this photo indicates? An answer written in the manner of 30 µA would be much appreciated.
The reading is 200 µA
